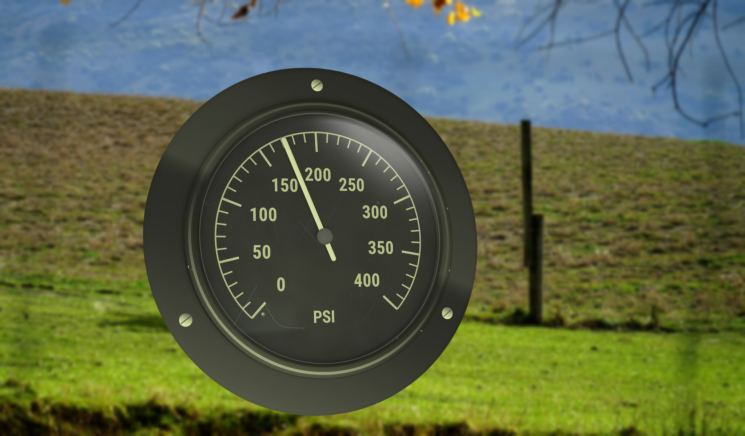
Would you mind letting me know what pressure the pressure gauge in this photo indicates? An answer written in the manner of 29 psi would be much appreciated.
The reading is 170 psi
